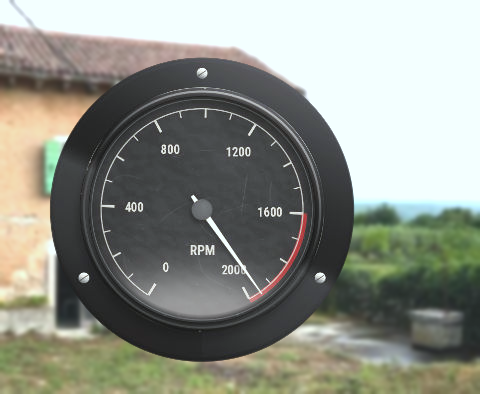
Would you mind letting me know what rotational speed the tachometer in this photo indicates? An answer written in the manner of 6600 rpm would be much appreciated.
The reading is 1950 rpm
